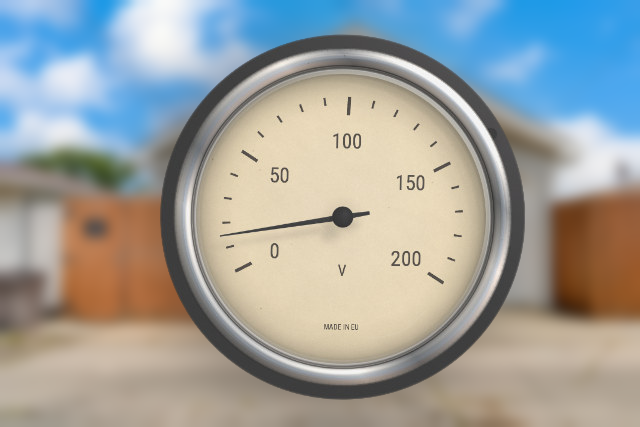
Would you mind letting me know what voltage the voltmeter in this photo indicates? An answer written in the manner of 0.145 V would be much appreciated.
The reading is 15 V
